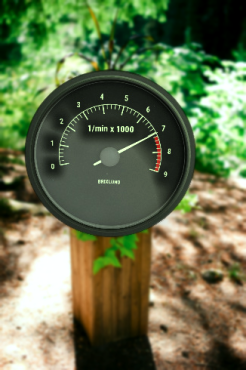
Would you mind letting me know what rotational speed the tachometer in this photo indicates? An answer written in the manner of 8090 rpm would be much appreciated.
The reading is 7000 rpm
